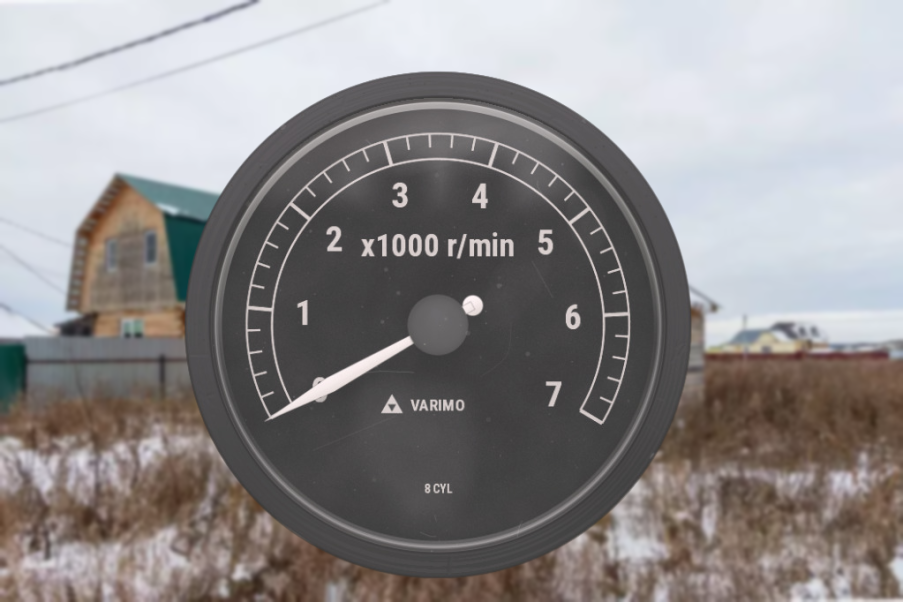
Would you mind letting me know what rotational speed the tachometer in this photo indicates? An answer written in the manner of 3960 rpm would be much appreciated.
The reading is 0 rpm
